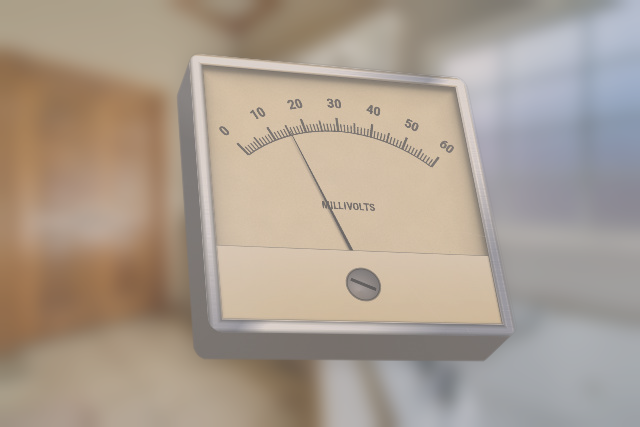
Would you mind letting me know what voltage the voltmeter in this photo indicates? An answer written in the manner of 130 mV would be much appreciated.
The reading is 15 mV
